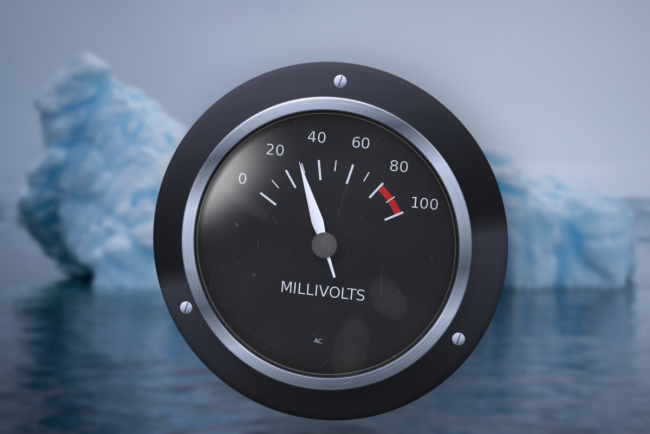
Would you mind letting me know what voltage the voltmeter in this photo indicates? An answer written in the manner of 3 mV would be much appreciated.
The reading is 30 mV
